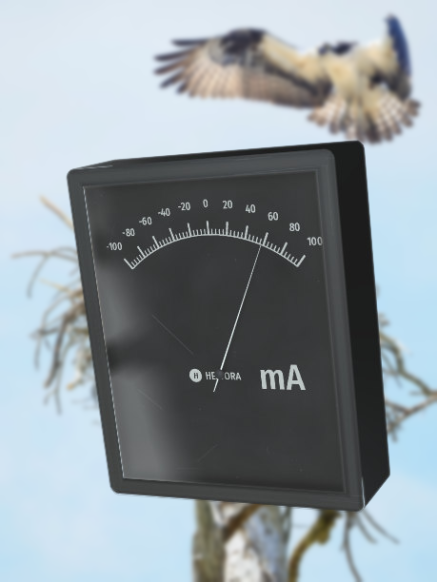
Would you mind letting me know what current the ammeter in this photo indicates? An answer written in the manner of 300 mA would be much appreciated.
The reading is 60 mA
